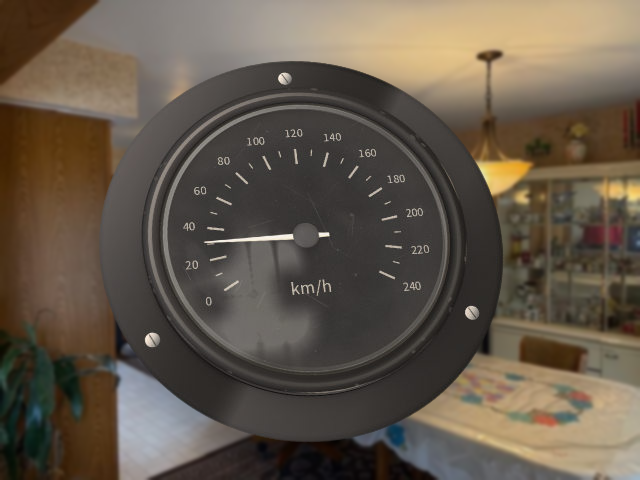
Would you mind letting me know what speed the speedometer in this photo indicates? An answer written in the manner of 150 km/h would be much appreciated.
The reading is 30 km/h
